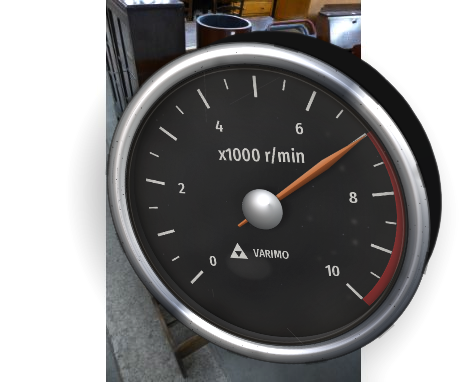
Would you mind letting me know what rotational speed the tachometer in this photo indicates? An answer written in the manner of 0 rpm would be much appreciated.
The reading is 7000 rpm
